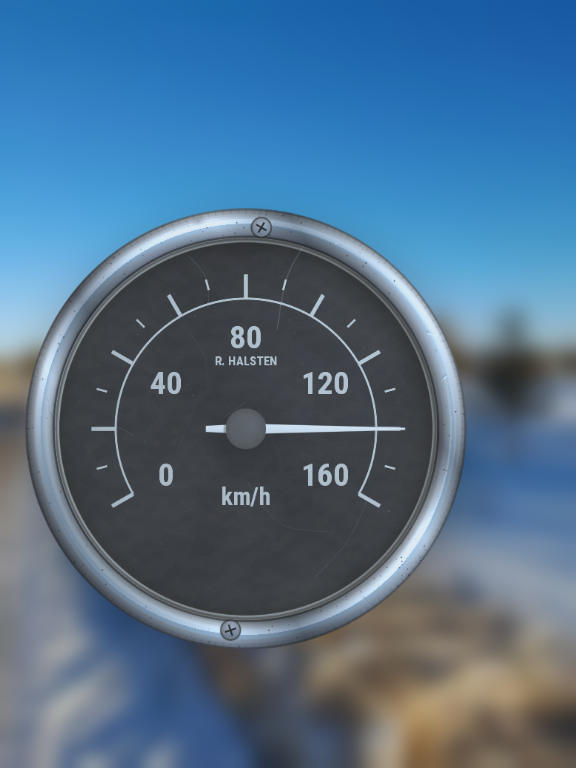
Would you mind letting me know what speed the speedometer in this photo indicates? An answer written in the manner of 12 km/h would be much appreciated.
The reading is 140 km/h
